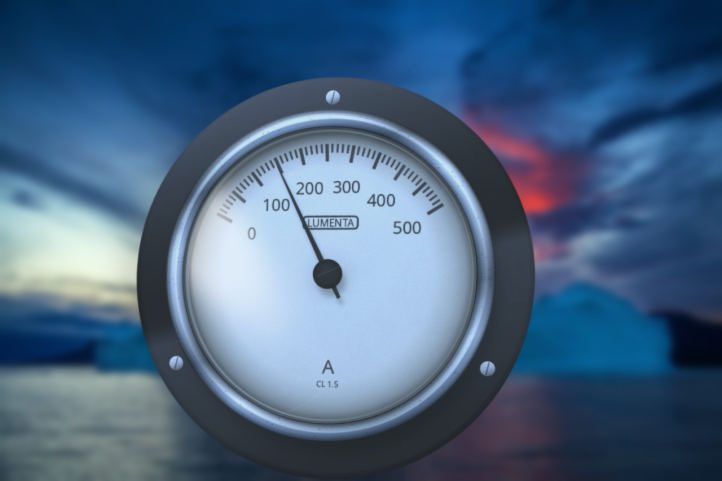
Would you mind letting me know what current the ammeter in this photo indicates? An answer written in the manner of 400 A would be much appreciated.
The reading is 150 A
